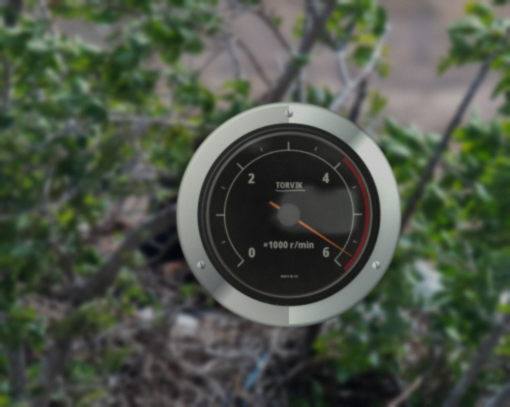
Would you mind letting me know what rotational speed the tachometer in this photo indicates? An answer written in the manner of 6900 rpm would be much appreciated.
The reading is 5750 rpm
